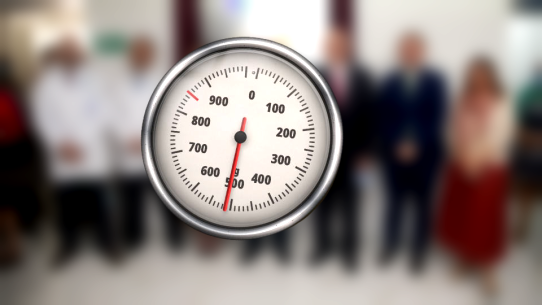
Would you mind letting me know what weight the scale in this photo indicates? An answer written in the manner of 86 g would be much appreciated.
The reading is 510 g
